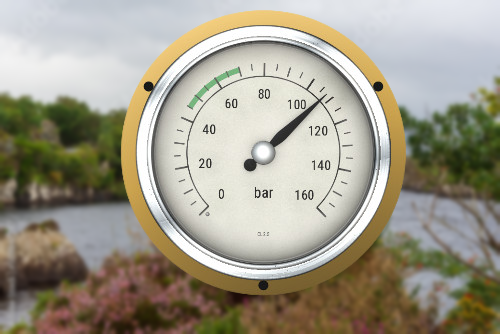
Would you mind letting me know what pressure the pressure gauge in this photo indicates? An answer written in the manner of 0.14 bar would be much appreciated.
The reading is 107.5 bar
